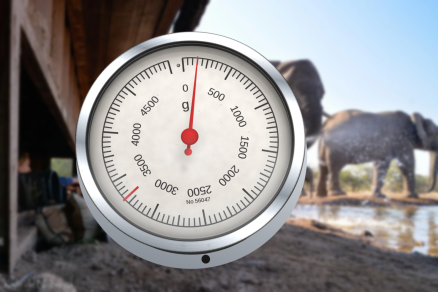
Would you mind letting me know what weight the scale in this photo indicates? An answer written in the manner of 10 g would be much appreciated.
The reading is 150 g
